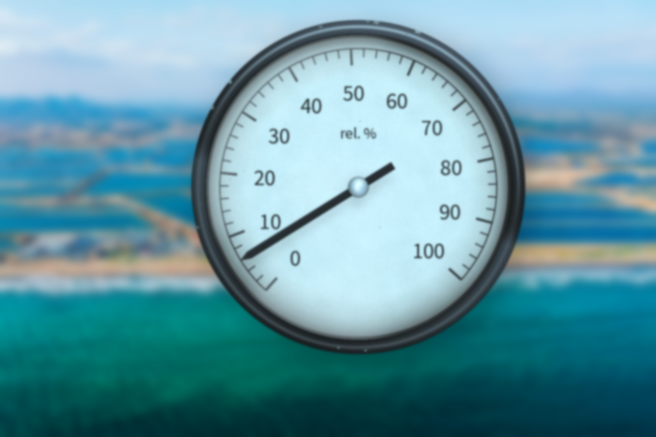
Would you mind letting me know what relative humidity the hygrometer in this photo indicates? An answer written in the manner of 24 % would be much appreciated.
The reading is 6 %
